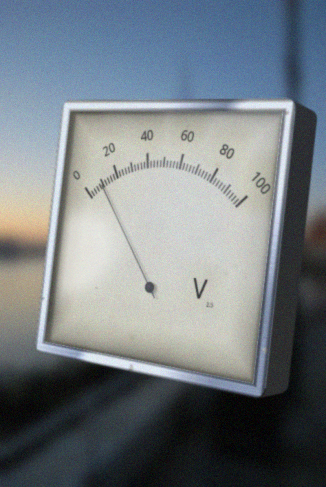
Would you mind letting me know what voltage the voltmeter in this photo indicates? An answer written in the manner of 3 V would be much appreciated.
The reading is 10 V
